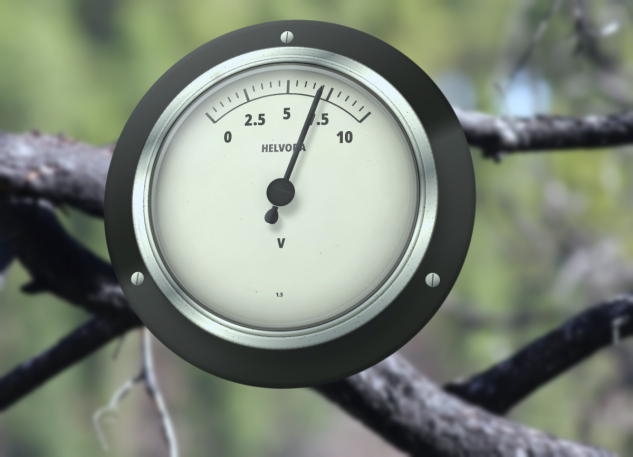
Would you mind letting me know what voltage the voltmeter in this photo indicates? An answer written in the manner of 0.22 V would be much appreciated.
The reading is 7 V
